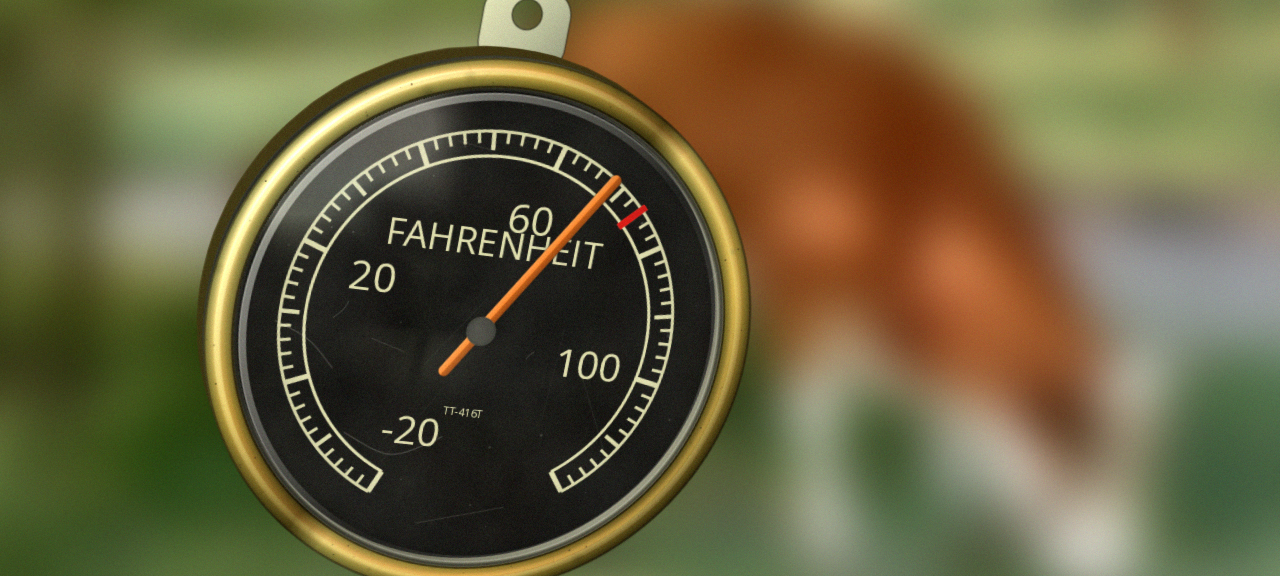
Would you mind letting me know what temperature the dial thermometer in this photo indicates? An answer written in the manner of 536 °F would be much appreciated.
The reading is 68 °F
